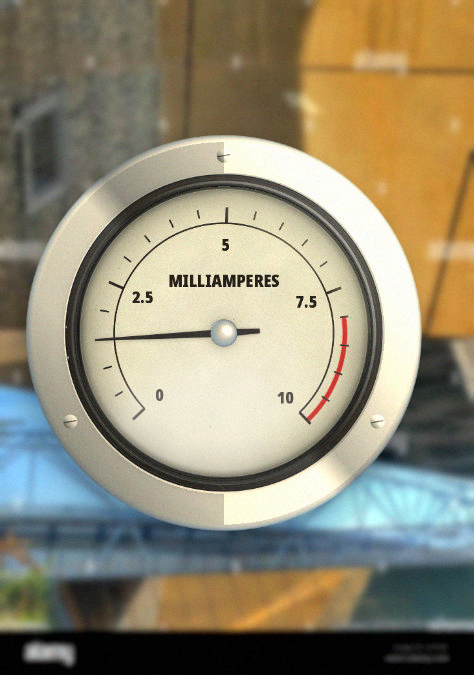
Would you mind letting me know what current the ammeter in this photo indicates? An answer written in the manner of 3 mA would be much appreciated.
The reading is 1.5 mA
